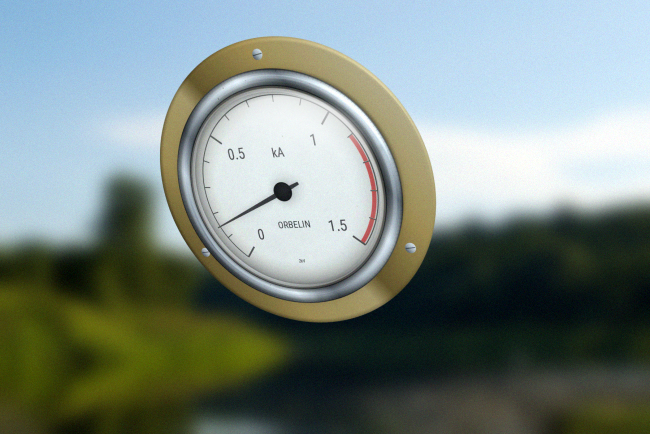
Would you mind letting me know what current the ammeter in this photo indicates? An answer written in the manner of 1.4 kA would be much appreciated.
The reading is 0.15 kA
